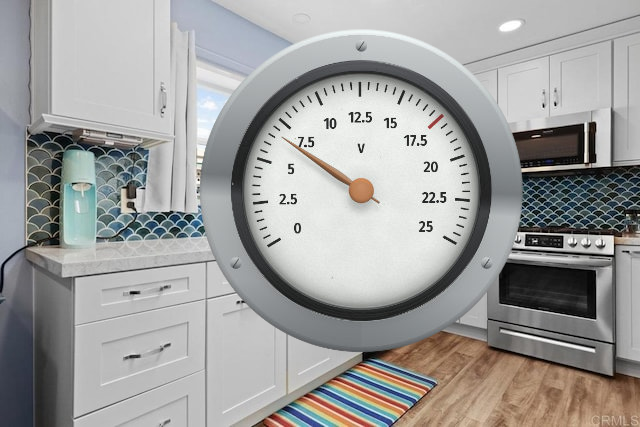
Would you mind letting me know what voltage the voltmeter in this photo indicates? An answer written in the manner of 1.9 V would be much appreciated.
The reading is 6.75 V
